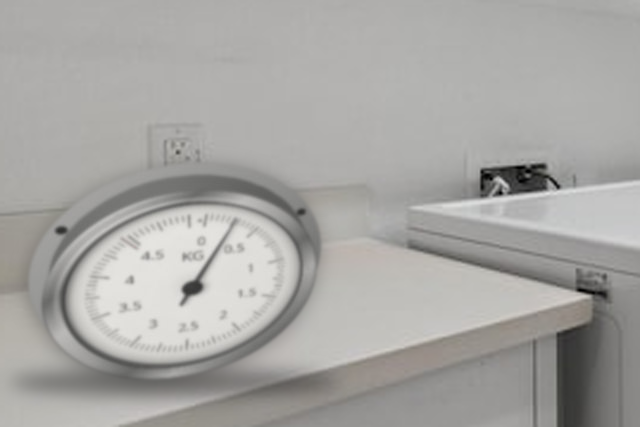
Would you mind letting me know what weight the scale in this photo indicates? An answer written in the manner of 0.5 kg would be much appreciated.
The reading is 0.25 kg
